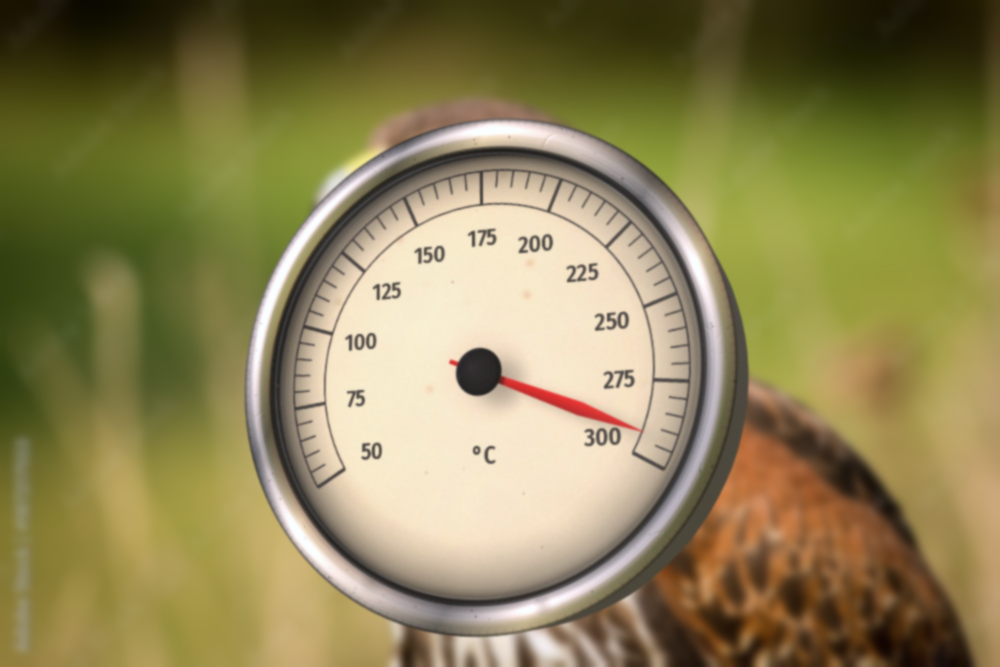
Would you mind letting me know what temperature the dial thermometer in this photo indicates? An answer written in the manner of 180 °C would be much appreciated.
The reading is 292.5 °C
